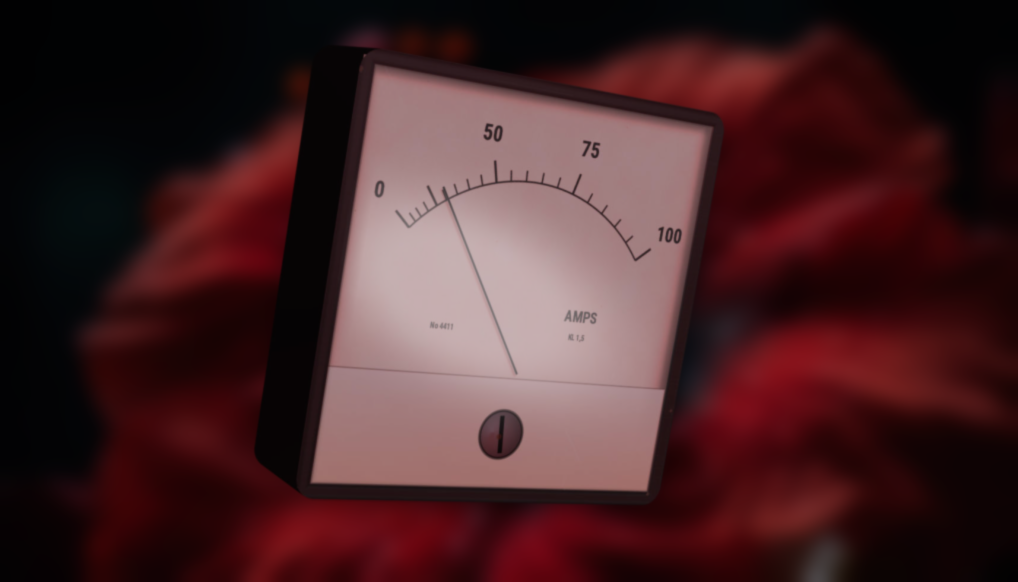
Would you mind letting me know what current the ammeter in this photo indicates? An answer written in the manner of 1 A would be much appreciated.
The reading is 30 A
